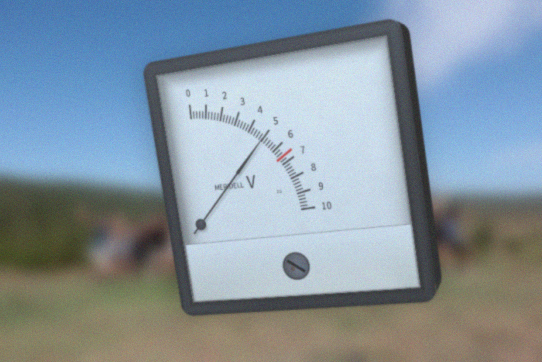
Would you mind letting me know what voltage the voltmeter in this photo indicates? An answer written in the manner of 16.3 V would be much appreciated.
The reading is 5 V
